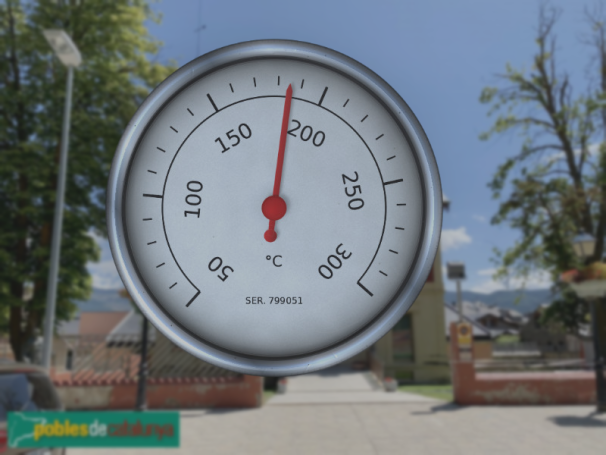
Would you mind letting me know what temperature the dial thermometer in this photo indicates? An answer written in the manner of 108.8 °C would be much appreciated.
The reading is 185 °C
